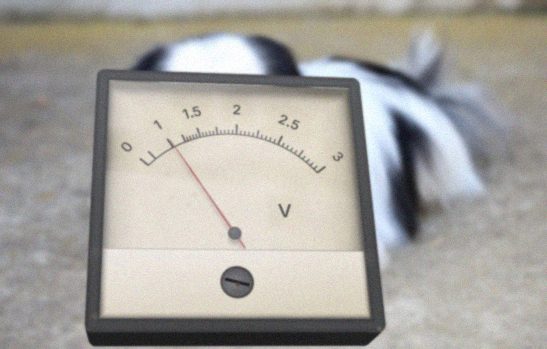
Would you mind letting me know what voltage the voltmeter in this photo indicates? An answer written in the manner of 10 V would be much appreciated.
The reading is 1 V
